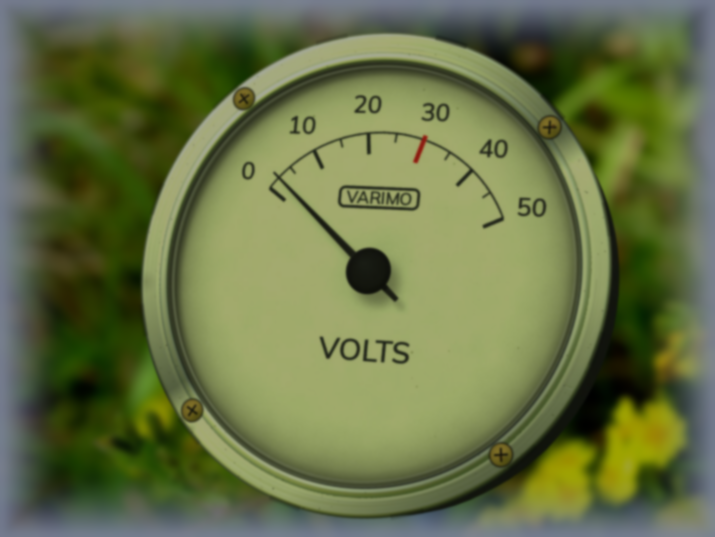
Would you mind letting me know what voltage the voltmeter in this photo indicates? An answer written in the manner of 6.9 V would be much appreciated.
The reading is 2.5 V
